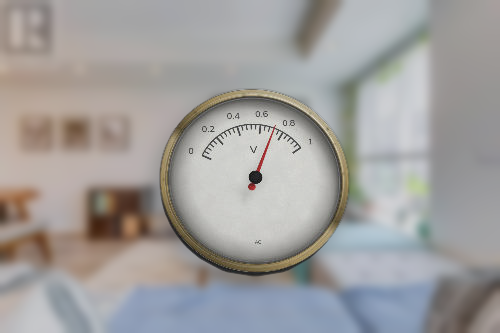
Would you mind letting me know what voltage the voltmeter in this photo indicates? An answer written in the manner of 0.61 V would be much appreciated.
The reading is 0.72 V
